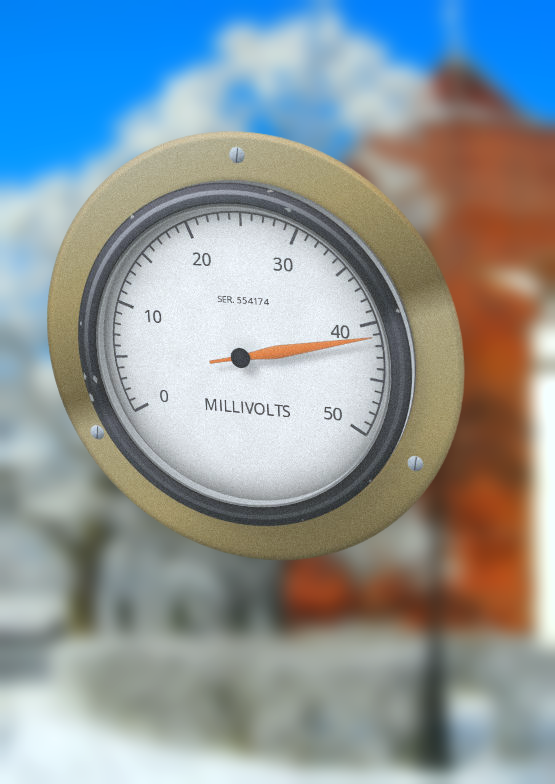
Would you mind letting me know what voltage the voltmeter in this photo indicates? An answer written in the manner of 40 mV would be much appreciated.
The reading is 41 mV
